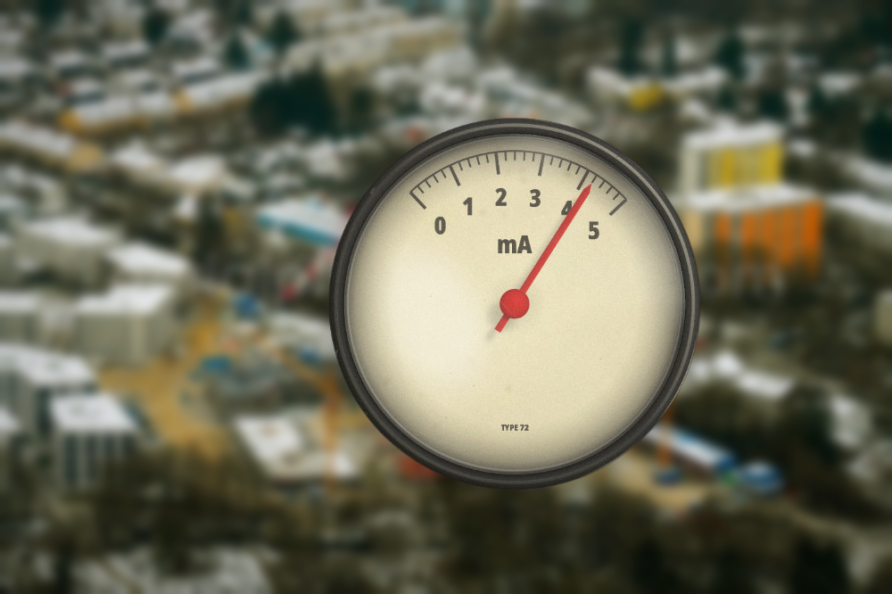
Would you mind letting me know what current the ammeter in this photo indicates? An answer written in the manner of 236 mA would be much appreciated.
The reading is 4.2 mA
